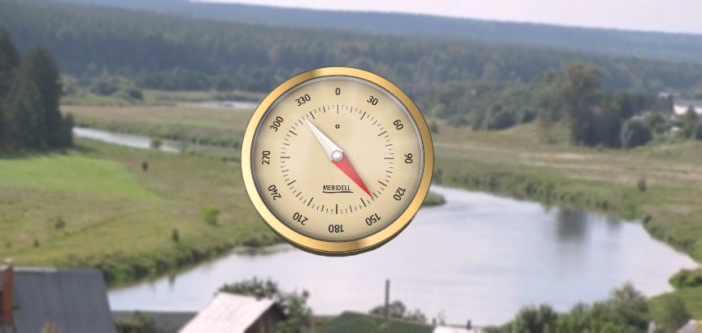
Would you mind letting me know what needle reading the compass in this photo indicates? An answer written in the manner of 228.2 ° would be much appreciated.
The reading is 140 °
